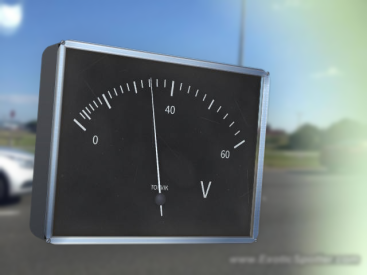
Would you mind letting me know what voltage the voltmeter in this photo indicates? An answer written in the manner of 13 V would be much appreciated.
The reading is 34 V
